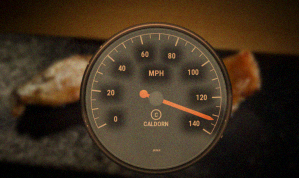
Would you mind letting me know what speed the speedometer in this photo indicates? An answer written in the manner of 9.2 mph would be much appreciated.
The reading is 132.5 mph
